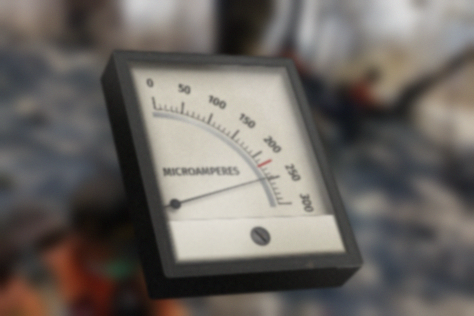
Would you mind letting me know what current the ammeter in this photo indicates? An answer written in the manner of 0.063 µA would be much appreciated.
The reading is 250 µA
